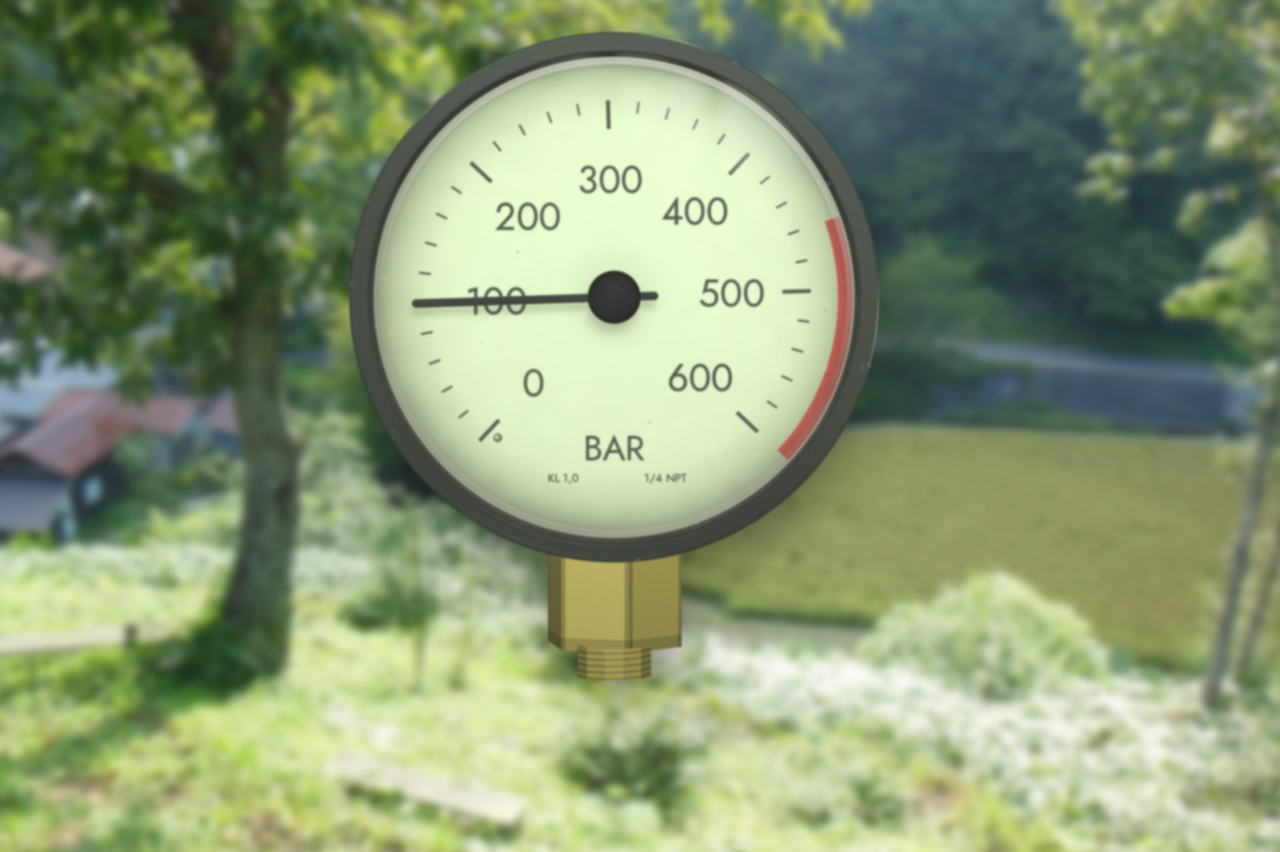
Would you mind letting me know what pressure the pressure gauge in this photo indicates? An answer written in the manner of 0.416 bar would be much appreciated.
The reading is 100 bar
